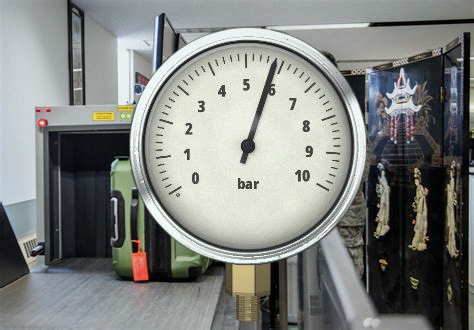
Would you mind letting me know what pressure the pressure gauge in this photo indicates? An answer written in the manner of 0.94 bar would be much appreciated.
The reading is 5.8 bar
